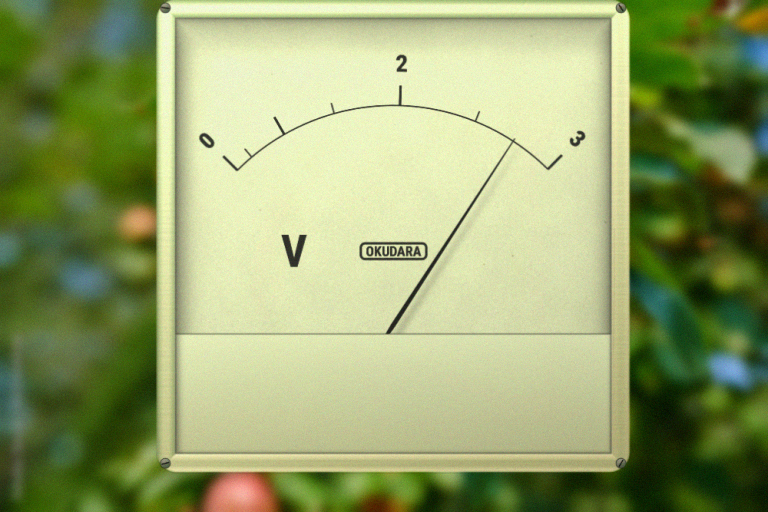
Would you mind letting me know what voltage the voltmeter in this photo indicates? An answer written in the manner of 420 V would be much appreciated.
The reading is 2.75 V
